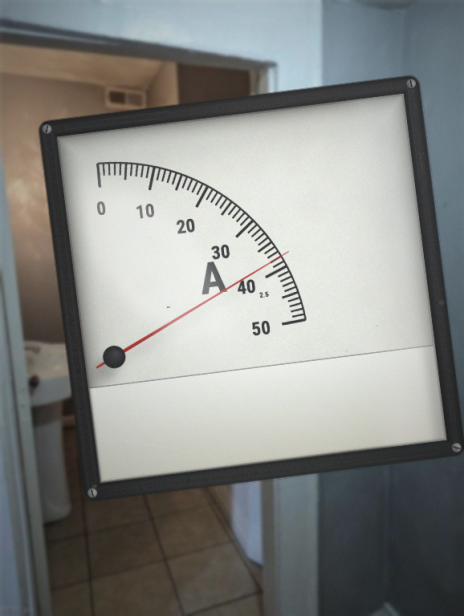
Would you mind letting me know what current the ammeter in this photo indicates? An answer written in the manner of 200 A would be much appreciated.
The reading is 38 A
